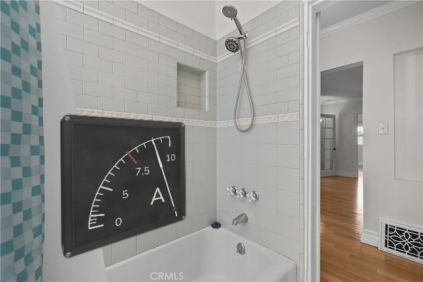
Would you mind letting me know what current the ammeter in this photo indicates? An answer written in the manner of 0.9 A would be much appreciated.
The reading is 9 A
